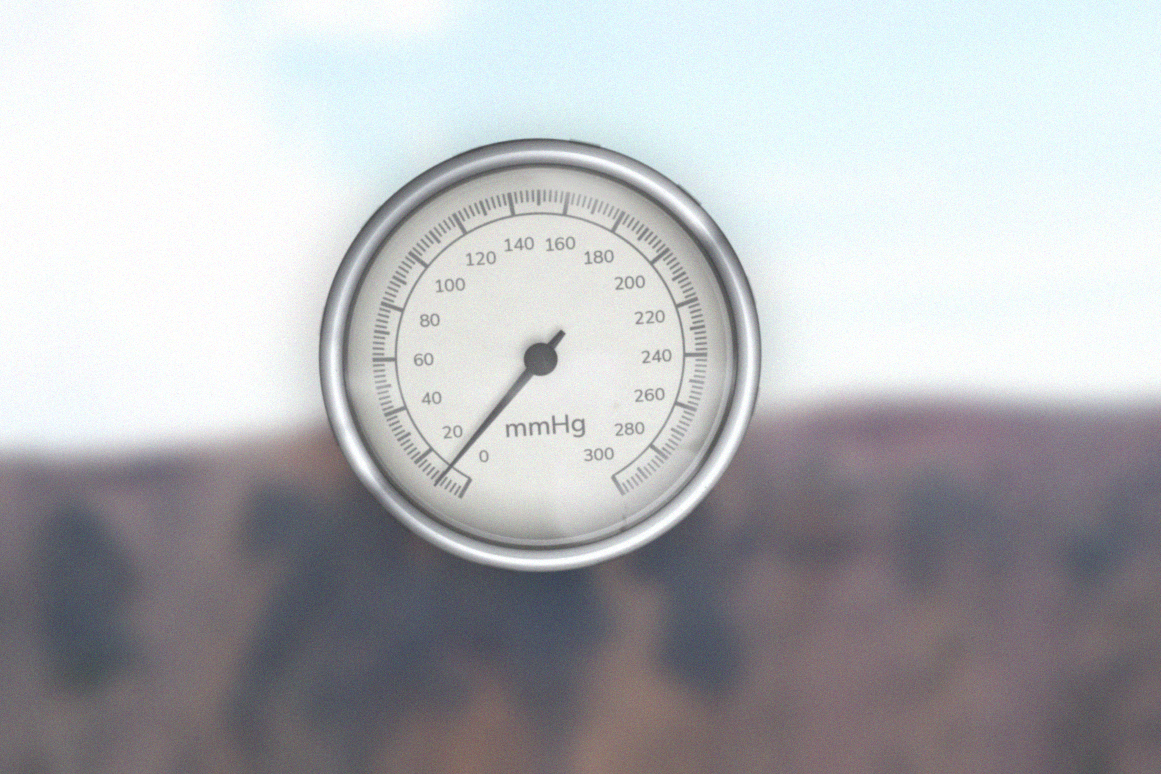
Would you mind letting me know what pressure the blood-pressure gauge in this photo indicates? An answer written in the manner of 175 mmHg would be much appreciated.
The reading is 10 mmHg
